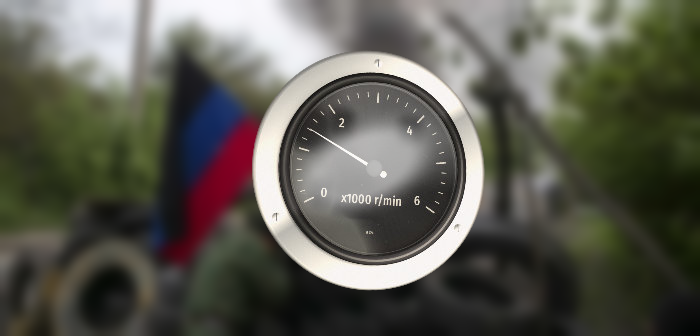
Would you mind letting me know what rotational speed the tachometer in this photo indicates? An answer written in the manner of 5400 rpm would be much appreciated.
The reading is 1400 rpm
